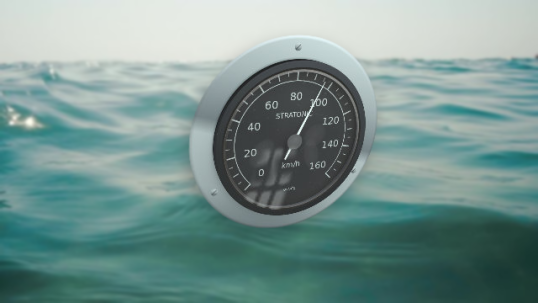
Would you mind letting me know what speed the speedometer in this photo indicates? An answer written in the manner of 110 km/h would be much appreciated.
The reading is 95 km/h
